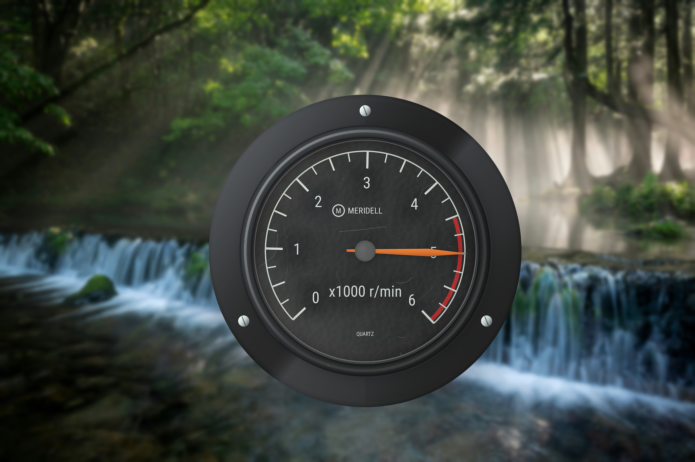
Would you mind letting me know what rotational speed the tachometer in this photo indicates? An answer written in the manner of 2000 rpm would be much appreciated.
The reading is 5000 rpm
